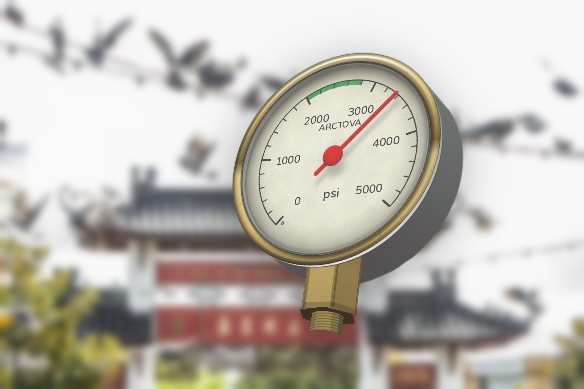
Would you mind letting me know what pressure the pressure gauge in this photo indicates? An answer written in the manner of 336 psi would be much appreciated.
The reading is 3400 psi
